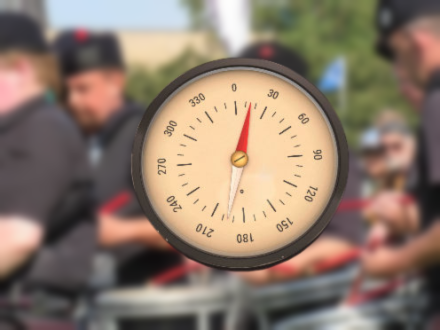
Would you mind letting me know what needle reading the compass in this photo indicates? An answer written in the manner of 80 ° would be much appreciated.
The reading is 15 °
